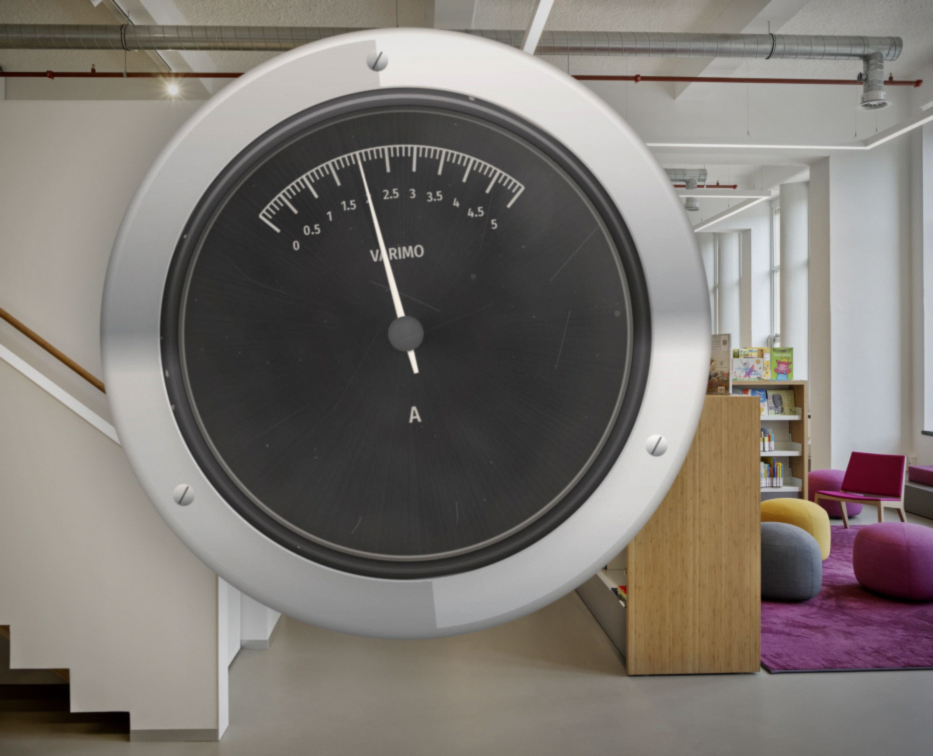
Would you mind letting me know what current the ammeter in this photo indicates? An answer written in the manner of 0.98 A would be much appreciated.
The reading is 2 A
